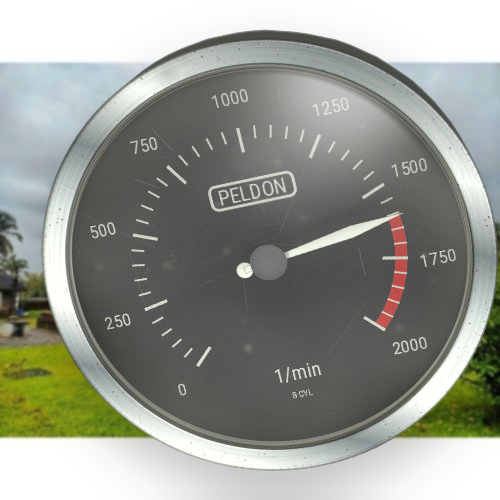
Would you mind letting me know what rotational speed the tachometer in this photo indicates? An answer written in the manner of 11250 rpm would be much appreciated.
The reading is 1600 rpm
